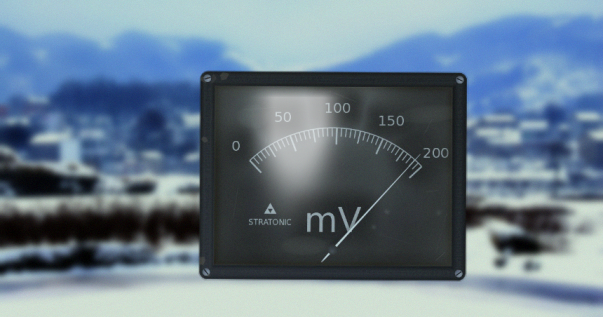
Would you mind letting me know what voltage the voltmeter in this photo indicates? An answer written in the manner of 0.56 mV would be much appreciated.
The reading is 190 mV
